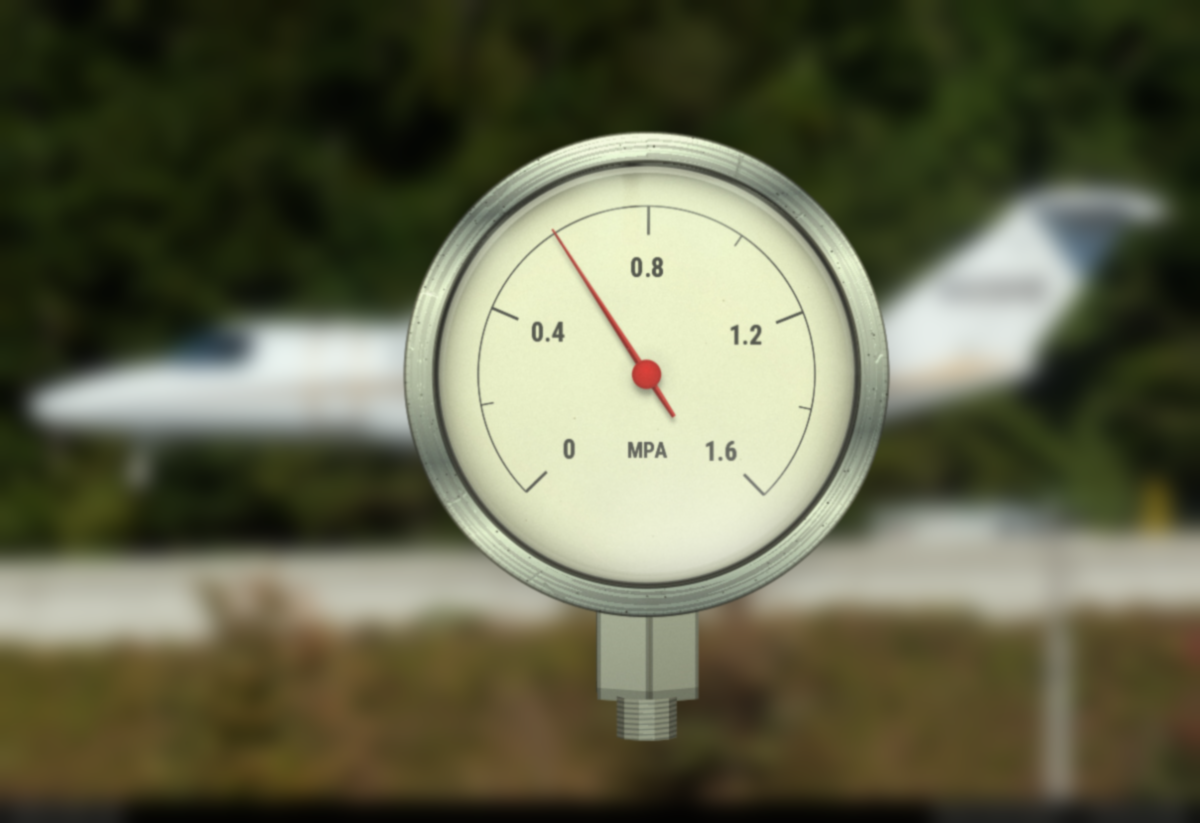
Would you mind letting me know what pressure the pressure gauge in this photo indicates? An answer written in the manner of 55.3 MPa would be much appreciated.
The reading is 0.6 MPa
